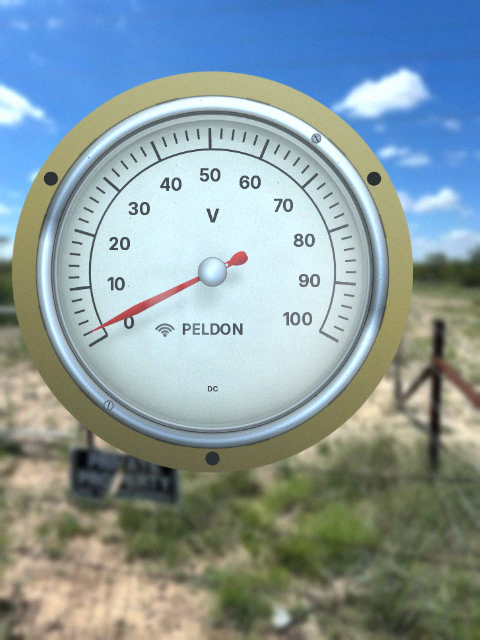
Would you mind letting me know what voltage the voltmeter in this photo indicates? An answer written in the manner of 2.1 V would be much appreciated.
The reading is 2 V
